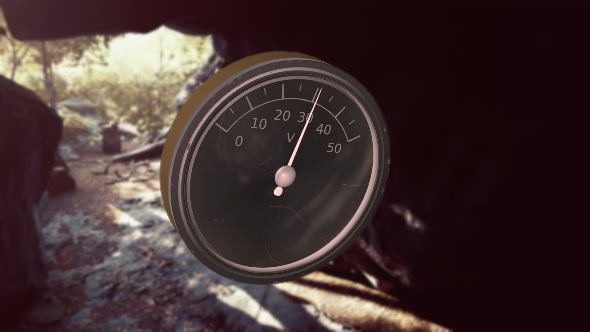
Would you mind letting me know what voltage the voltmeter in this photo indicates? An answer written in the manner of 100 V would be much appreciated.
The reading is 30 V
